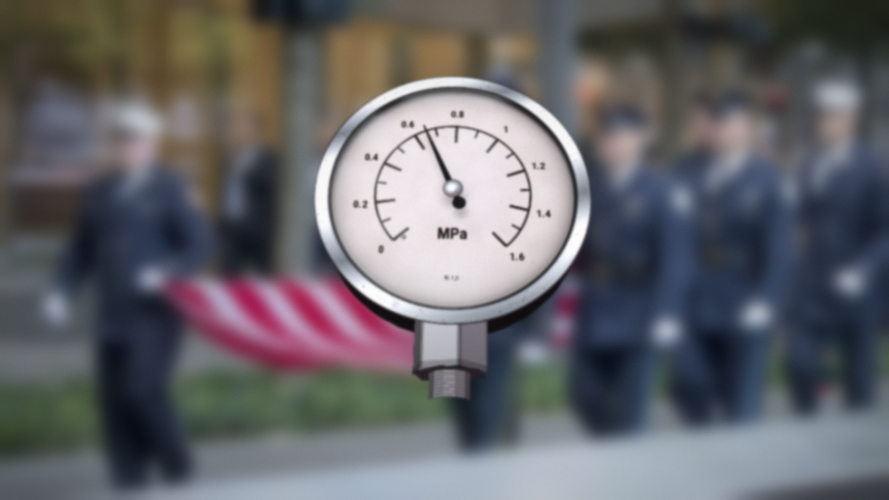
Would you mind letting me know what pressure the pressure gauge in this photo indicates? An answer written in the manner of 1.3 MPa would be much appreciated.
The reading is 0.65 MPa
